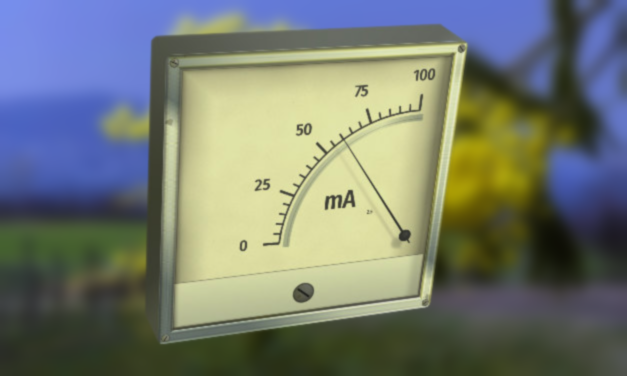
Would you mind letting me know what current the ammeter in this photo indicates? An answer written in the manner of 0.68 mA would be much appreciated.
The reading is 60 mA
